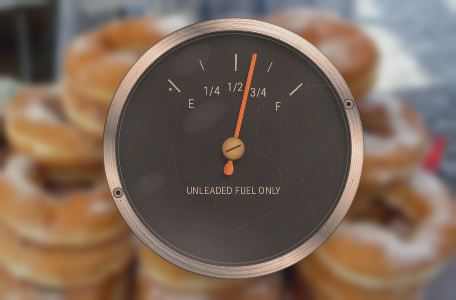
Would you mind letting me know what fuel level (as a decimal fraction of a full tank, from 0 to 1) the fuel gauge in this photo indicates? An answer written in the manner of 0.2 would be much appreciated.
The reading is 0.625
